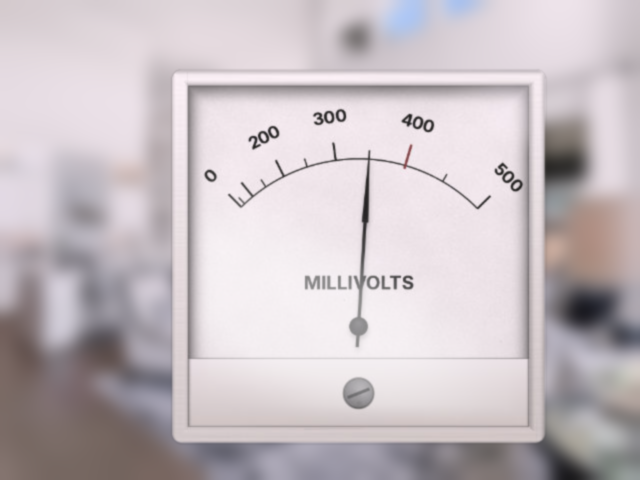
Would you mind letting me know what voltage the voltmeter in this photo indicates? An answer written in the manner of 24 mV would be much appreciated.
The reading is 350 mV
